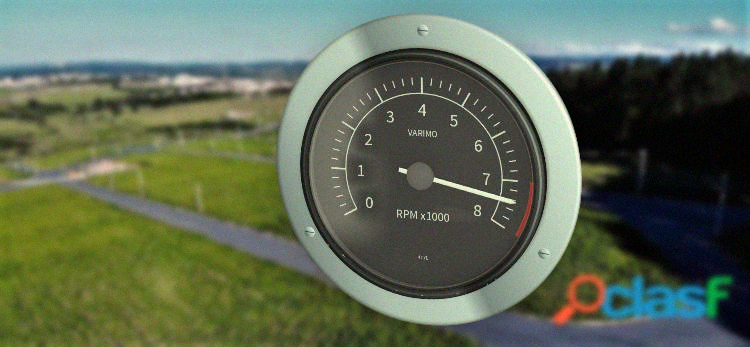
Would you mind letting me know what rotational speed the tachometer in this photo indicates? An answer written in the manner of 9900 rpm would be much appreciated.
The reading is 7400 rpm
